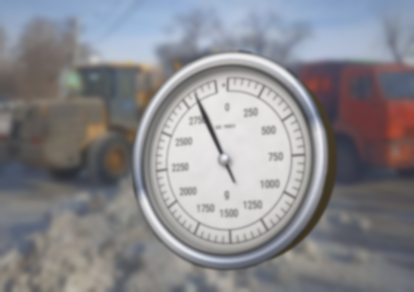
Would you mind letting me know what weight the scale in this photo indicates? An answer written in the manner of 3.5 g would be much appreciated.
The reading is 2850 g
